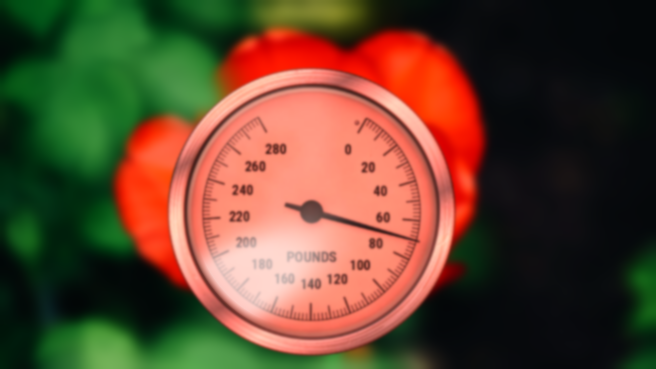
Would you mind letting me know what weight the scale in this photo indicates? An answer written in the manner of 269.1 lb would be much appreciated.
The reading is 70 lb
